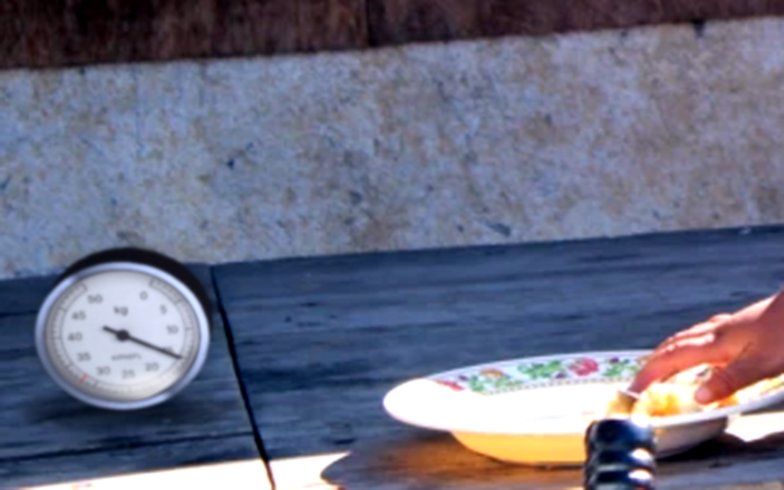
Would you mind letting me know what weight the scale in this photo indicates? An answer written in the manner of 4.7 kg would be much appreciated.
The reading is 15 kg
